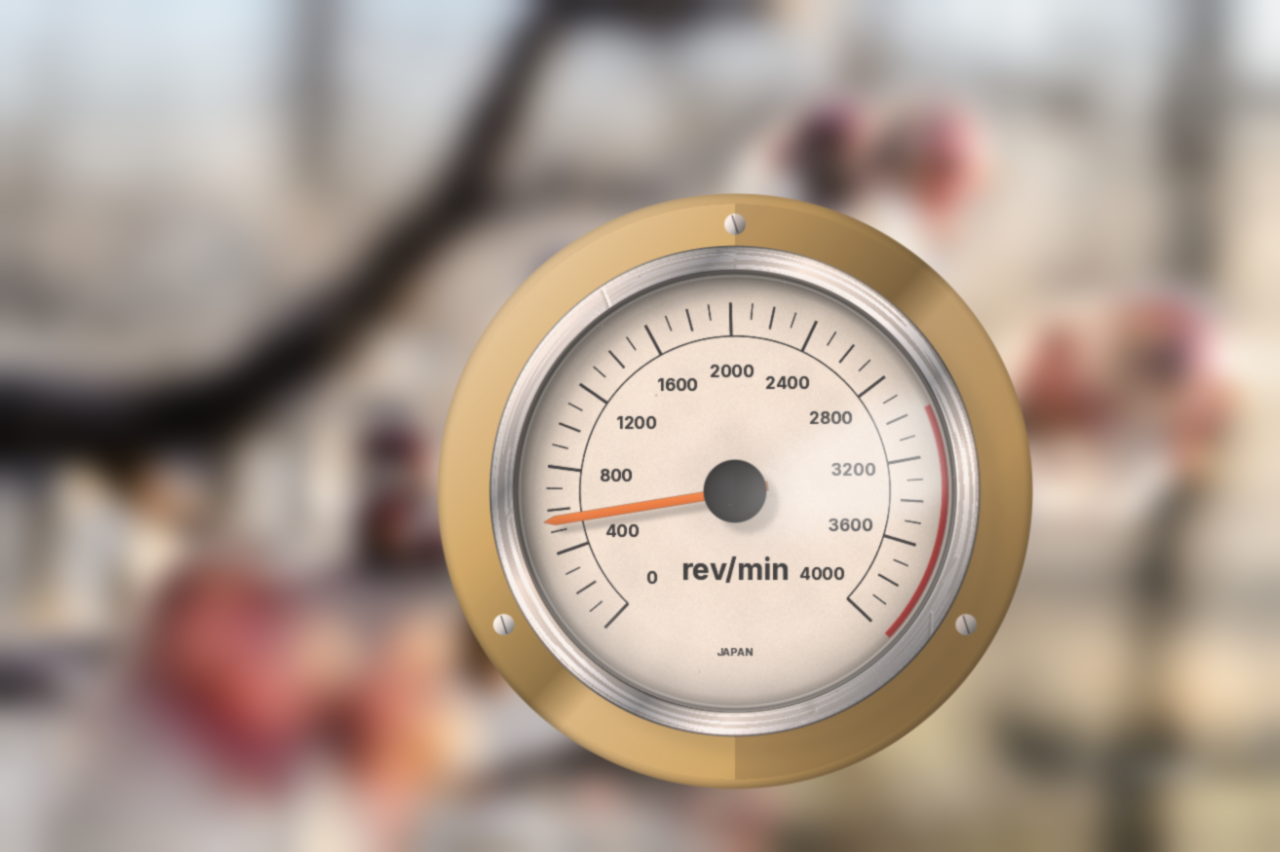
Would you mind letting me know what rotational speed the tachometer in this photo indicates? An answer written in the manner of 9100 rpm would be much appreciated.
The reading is 550 rpm
